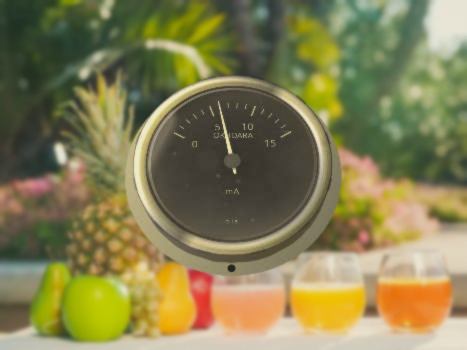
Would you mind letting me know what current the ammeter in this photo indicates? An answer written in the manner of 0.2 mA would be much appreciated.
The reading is 6 mA
